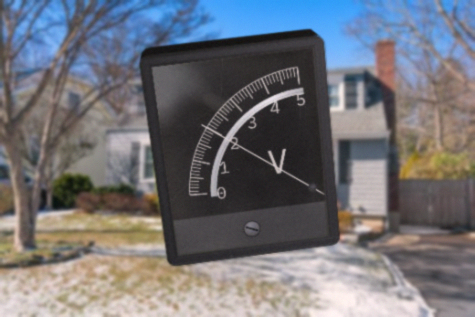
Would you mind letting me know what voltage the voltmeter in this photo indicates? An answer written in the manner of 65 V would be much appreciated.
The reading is 2 V
